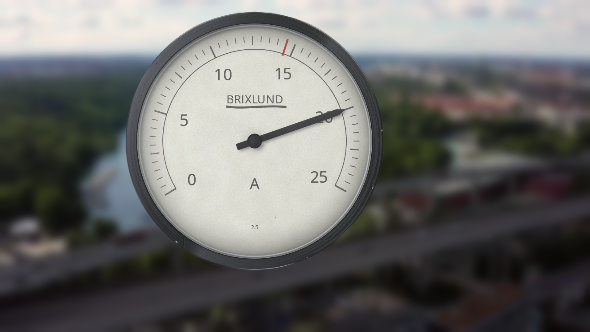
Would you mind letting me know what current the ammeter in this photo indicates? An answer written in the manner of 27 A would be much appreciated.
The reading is 20 A
